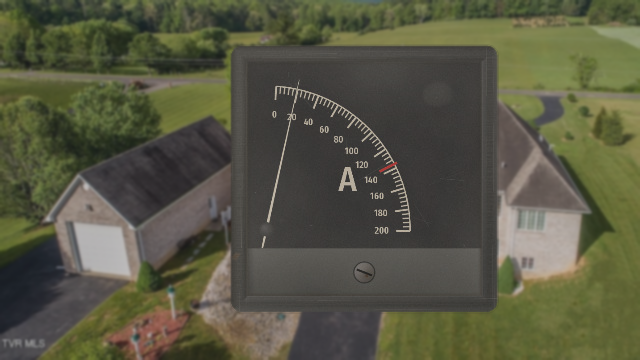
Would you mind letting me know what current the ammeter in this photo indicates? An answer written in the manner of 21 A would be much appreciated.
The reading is 20 A
